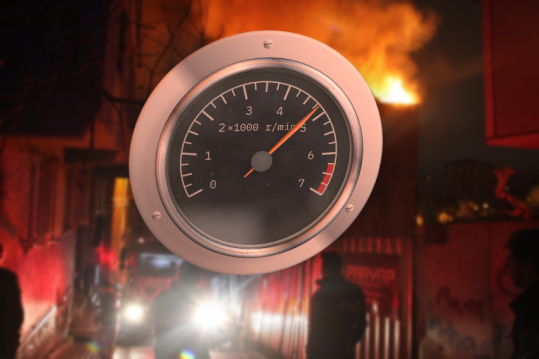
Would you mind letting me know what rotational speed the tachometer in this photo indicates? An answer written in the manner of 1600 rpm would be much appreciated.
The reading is 4750 rpm
